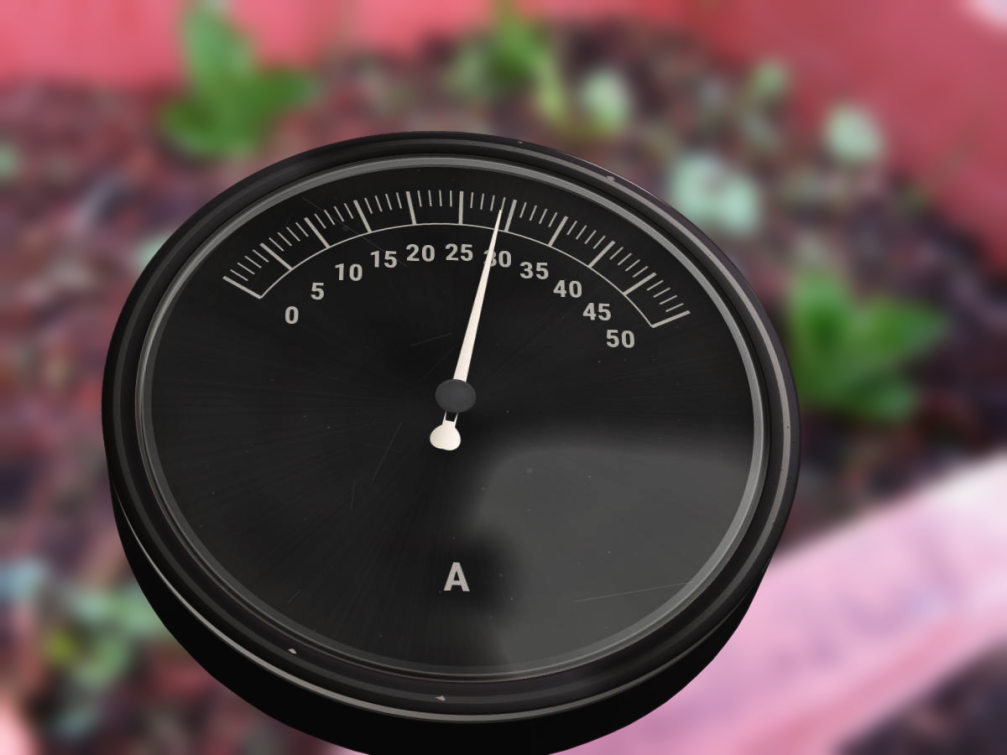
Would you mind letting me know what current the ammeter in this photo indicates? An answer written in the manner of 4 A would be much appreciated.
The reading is 29 A
